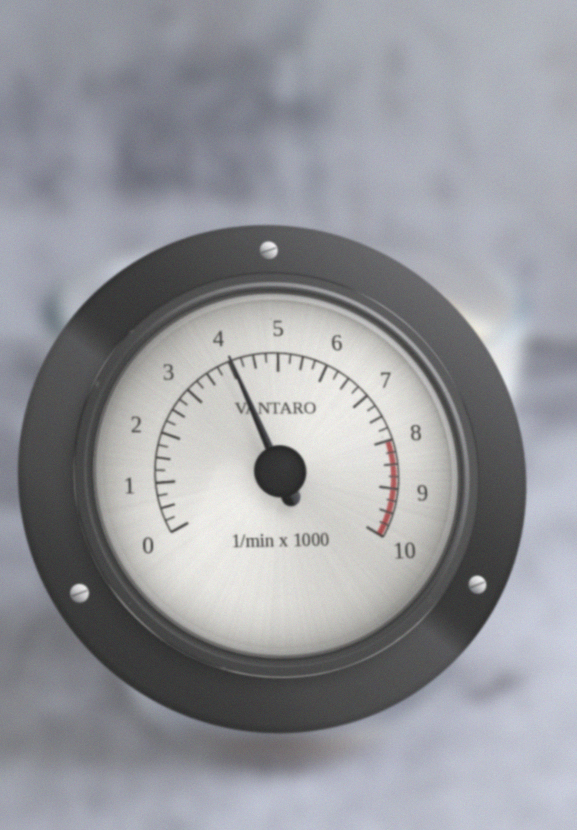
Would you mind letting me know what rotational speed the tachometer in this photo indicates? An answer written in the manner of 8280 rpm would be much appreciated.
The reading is 4000 rpm
